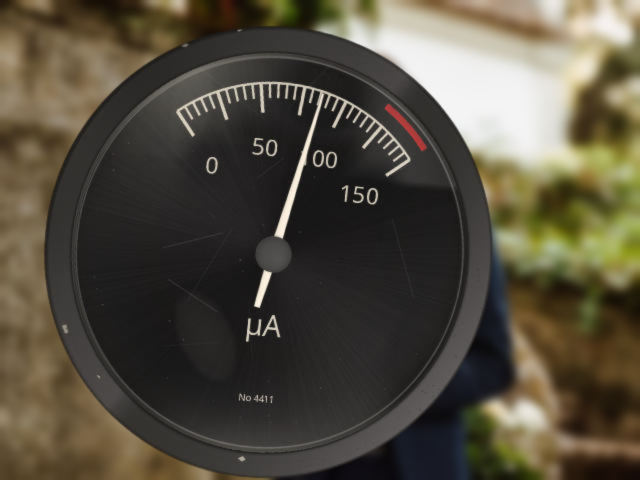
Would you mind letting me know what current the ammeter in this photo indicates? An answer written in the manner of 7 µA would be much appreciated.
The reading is 85 µA
